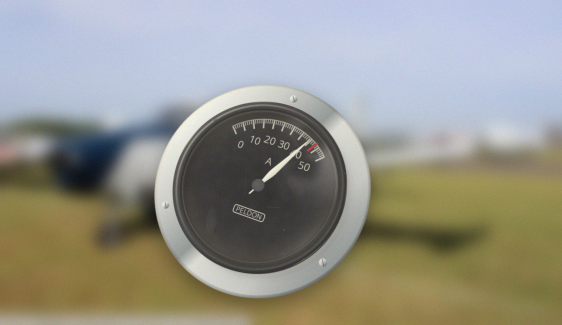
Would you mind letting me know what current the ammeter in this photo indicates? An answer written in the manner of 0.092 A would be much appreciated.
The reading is 40 A
